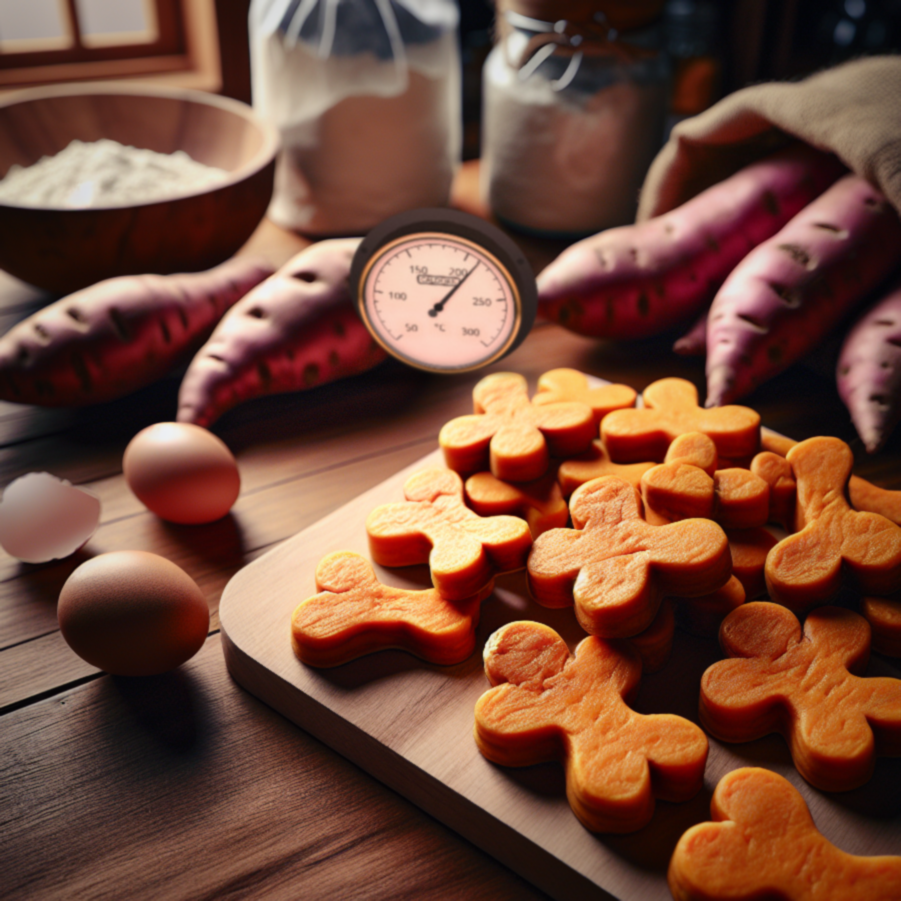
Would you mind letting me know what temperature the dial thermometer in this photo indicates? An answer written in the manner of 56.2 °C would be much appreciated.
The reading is 210 °C
